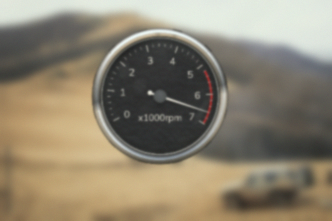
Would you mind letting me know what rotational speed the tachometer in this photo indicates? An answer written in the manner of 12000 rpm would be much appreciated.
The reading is 6600 rpm
